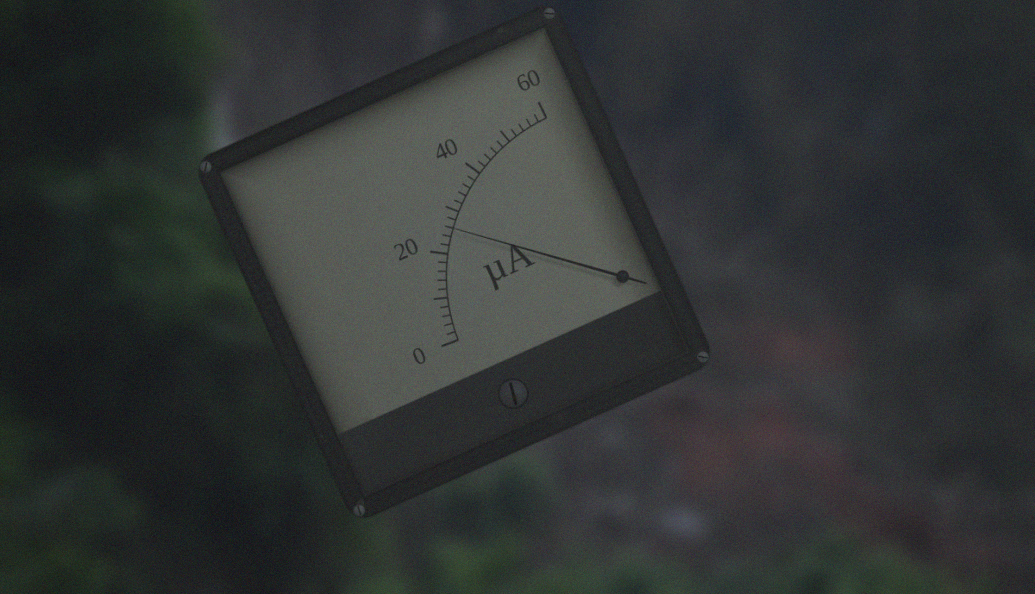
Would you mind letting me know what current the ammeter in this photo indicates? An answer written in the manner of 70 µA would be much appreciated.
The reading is 26 µA
